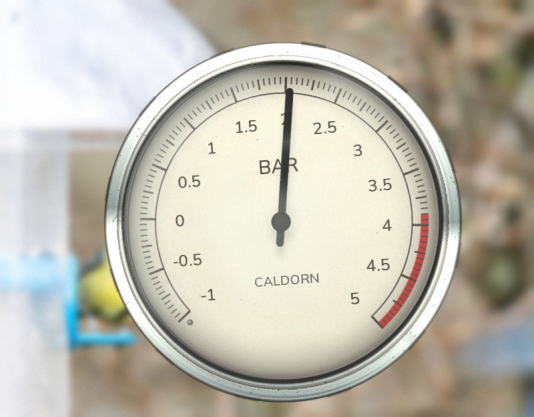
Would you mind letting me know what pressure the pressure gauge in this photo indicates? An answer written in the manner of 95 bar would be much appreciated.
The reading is 2.05 bar
